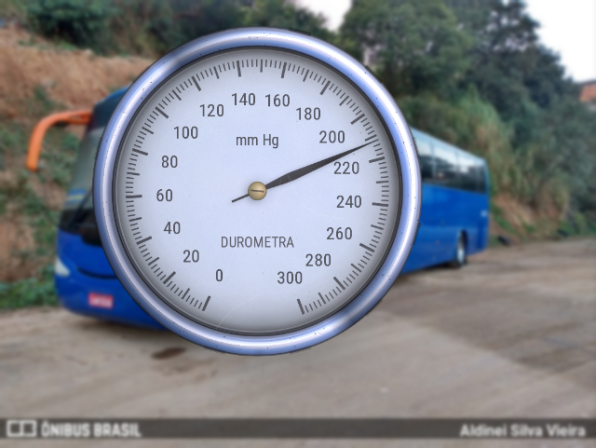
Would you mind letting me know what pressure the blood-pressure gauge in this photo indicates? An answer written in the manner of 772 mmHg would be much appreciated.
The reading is 212 mmHg
